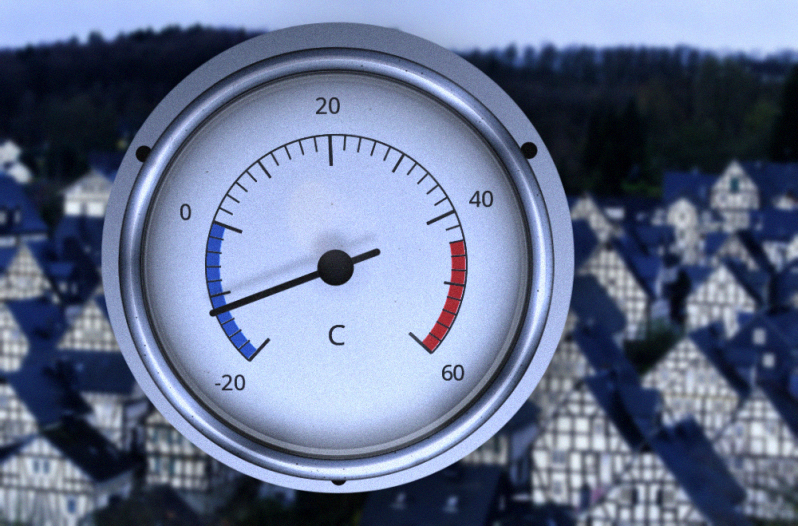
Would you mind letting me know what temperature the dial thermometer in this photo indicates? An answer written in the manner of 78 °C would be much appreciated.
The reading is -12 °C
